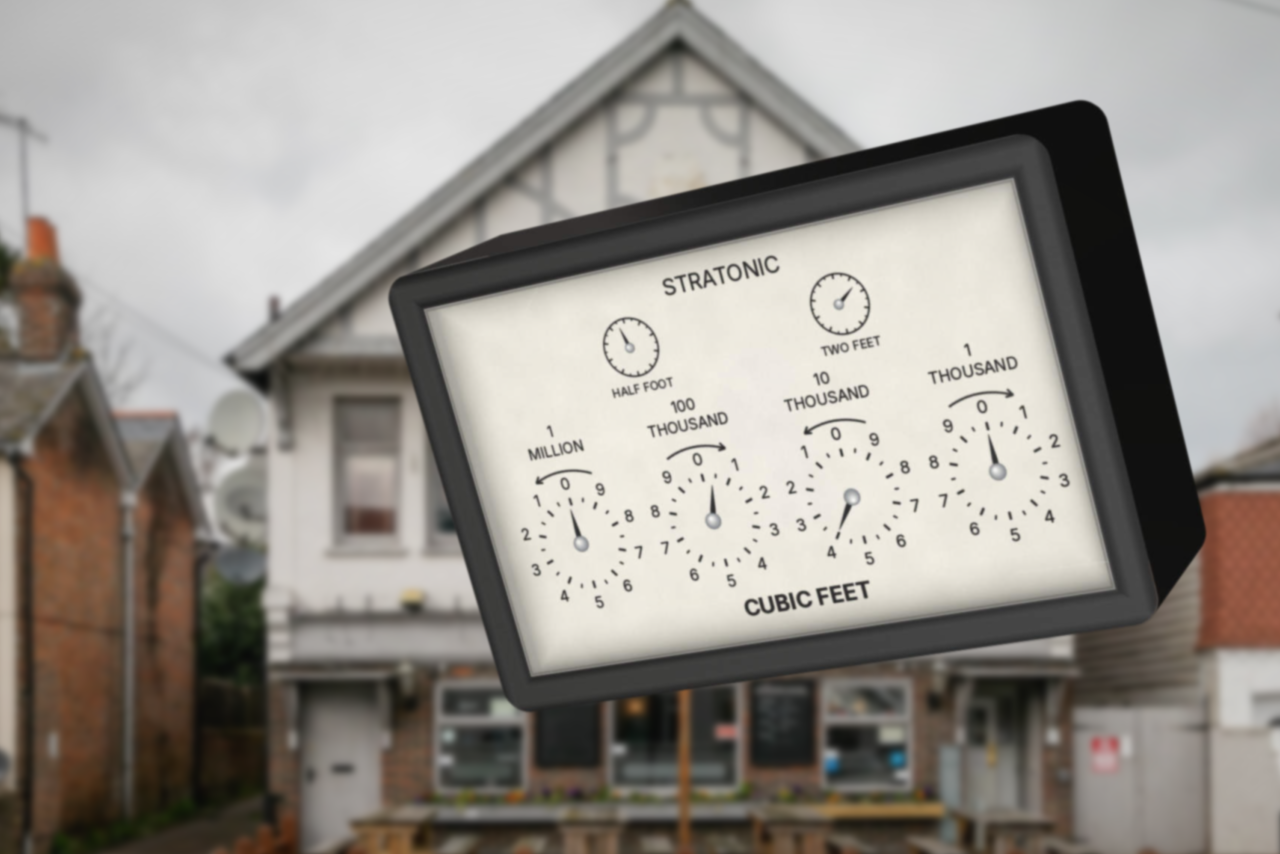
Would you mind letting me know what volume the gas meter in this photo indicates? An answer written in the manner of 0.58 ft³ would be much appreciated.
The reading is 4000 ft³
